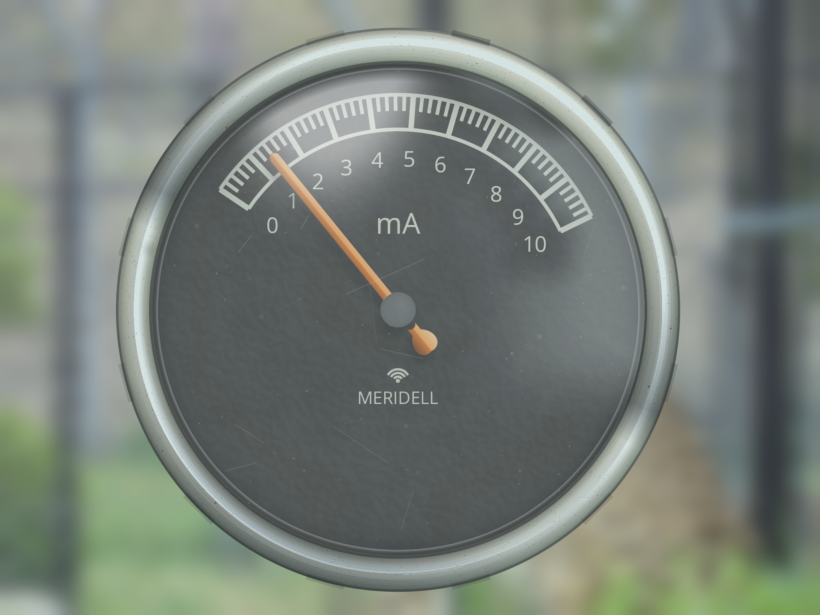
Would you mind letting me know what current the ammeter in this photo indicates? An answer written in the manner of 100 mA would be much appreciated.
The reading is 1.4 mA
